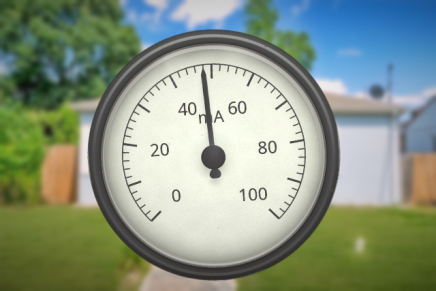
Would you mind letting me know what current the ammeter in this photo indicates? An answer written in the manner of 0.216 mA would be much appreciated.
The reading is 48 mA
